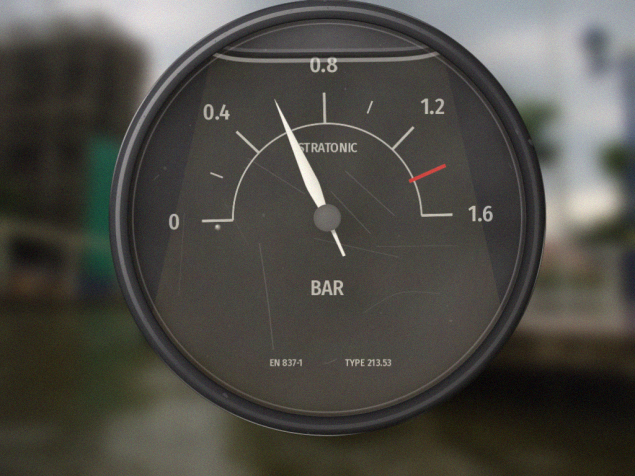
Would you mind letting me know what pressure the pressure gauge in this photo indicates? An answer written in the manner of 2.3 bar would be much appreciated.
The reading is 0.6 bar
